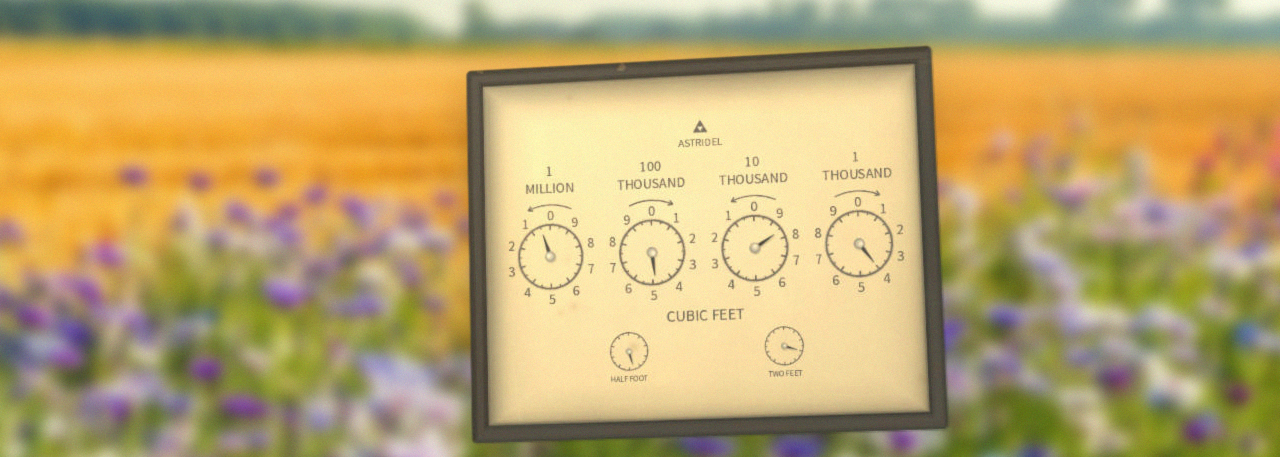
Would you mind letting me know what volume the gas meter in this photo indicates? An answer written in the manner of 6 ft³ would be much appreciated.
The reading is 48400 ft³
